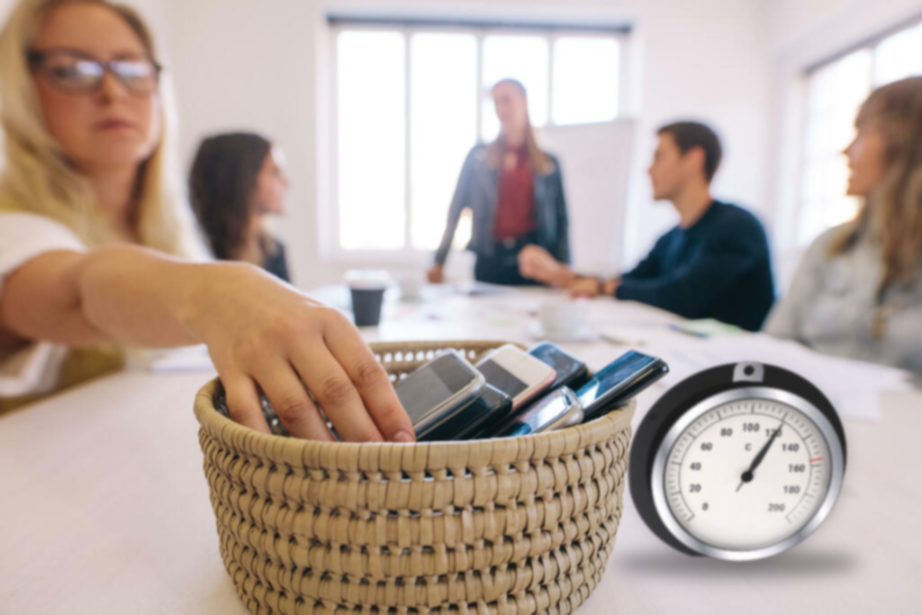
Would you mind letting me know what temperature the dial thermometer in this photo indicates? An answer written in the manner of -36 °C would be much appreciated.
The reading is 120 °C
